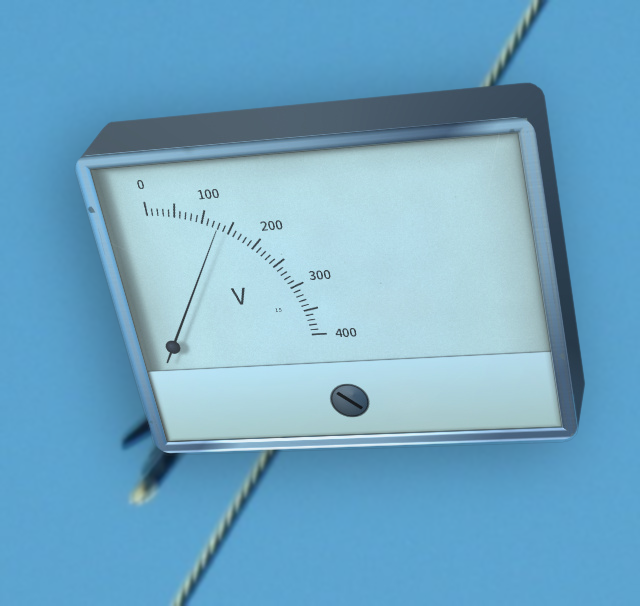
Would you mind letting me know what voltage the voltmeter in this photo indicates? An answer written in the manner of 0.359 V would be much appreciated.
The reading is 130 V
